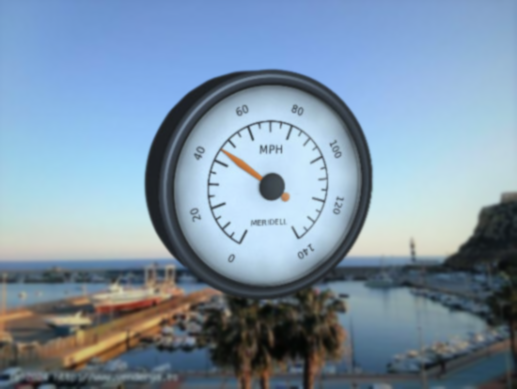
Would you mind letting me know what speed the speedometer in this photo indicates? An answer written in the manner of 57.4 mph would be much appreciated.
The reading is 45 mph
